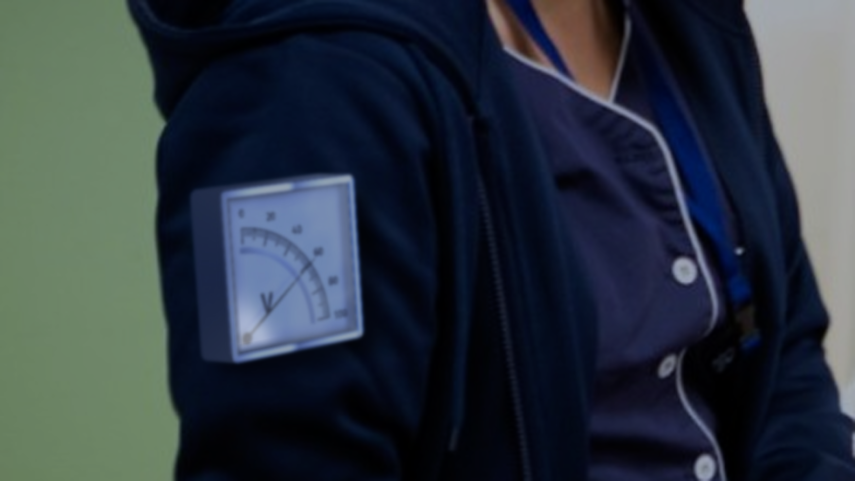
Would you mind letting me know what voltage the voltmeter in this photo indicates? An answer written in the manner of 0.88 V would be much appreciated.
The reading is 60 V
